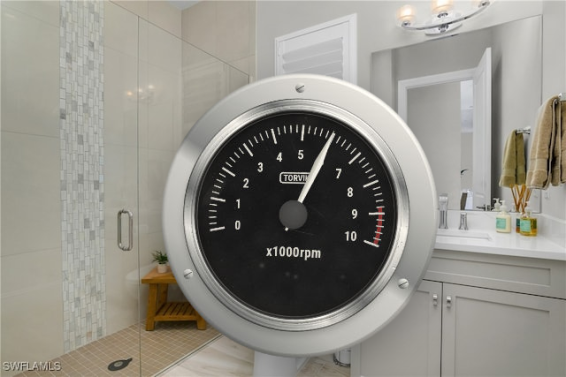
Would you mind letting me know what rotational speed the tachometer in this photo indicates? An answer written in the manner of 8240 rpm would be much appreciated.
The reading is 6000 rpm
